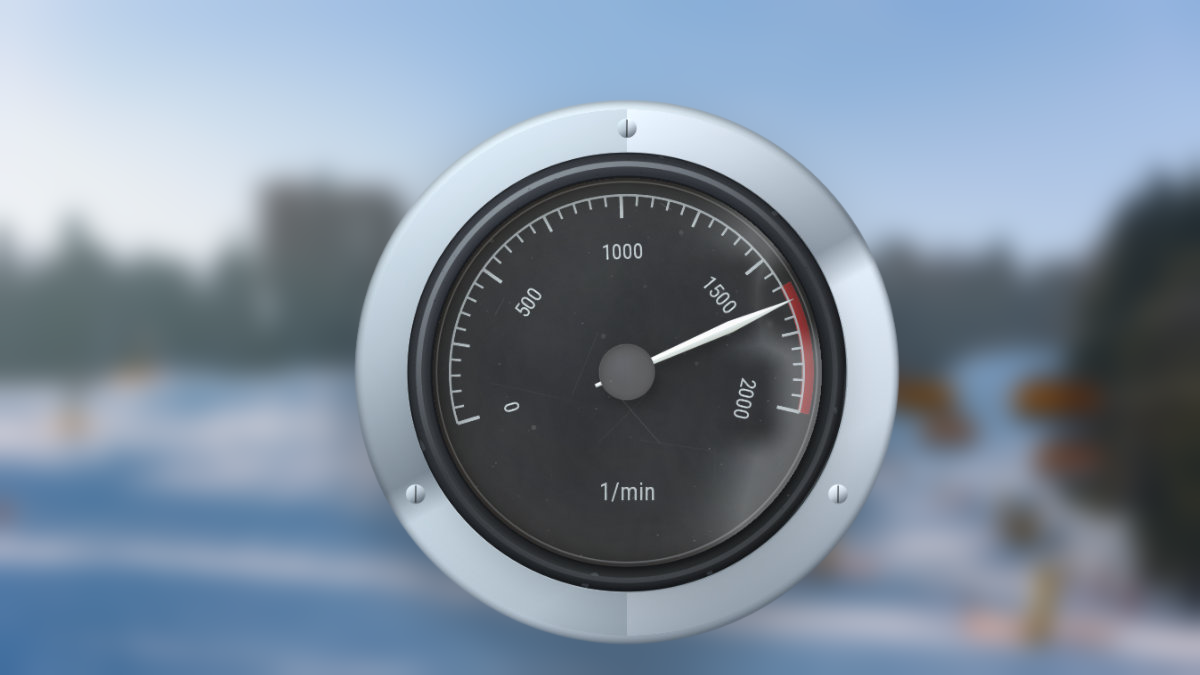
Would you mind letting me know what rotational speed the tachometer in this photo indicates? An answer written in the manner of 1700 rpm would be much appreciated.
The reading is 1650 rpm
